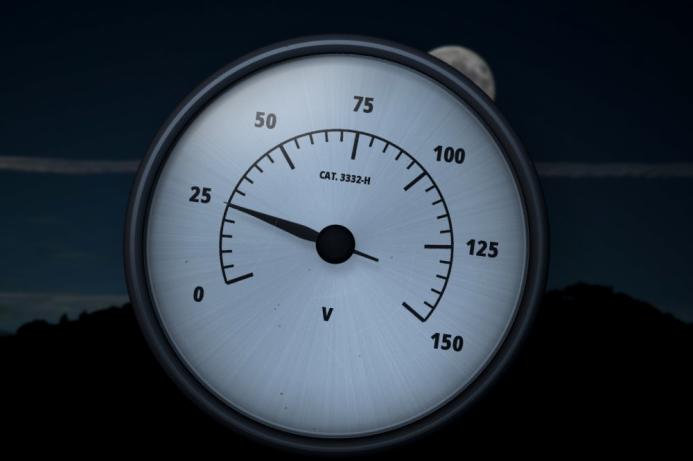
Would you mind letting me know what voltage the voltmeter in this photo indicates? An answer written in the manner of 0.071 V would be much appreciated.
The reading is 25 V
